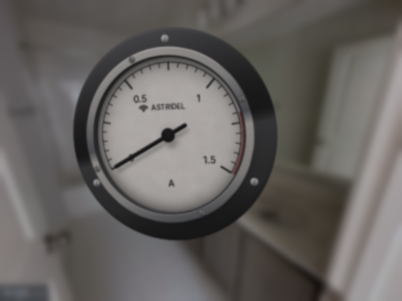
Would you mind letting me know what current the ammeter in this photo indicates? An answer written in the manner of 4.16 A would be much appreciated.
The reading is 0 A
